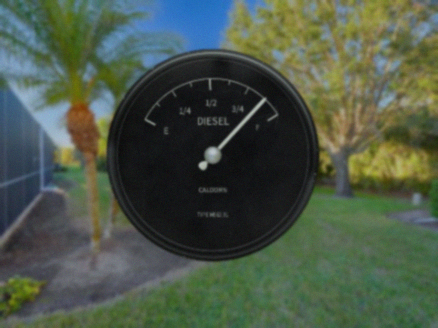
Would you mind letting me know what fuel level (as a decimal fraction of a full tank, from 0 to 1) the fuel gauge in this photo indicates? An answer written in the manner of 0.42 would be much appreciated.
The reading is 0.875
